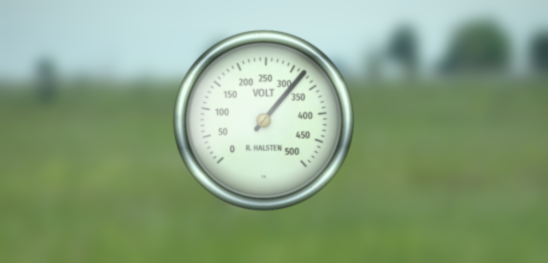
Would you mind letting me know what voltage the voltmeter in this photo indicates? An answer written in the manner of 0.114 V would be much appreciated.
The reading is 320 V
